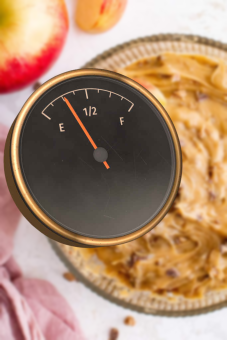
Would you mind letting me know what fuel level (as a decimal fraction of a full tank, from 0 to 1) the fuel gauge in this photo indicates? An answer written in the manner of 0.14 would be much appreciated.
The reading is 0.25
